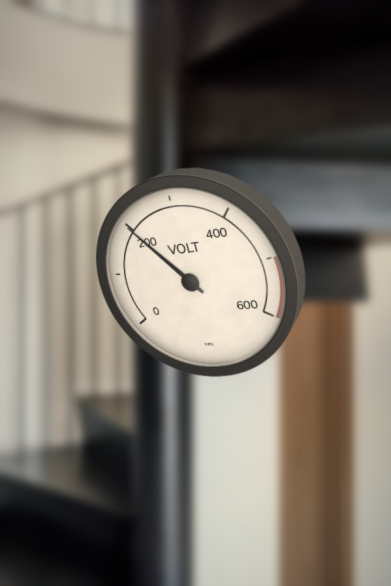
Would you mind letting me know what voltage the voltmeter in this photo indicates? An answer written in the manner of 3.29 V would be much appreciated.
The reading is 200 V
